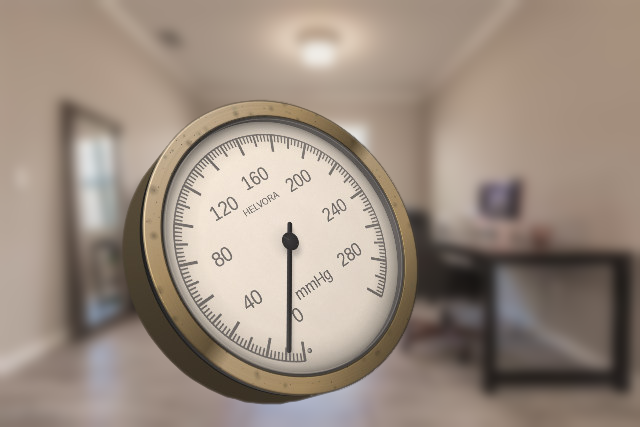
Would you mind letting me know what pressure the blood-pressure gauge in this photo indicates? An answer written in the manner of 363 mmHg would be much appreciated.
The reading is 10 mmHg
